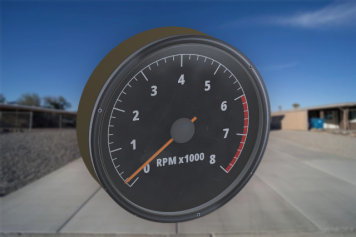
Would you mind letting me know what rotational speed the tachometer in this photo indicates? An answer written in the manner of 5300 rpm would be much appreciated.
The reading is 200 rpm
